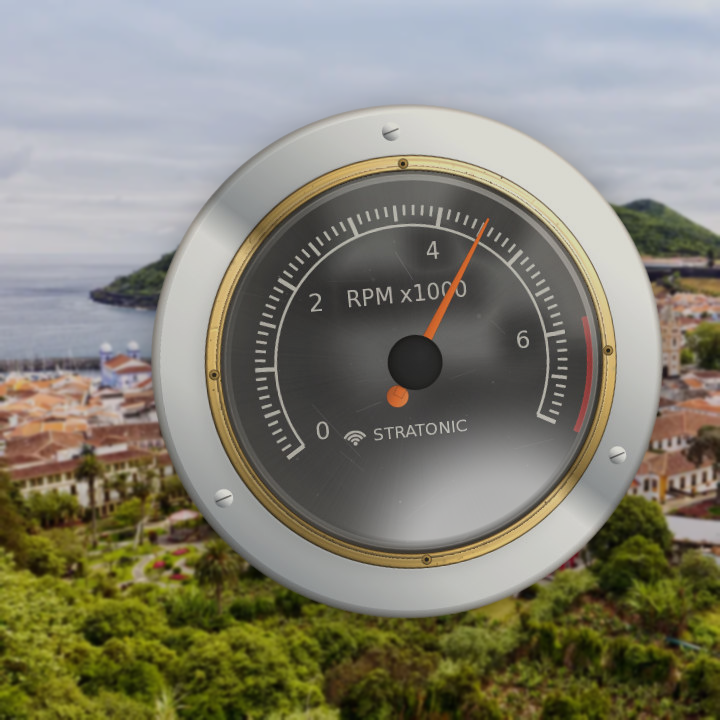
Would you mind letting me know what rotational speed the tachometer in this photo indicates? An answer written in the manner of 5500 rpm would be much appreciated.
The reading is 4500 rpm
